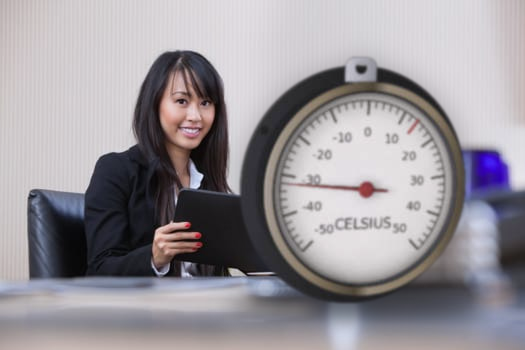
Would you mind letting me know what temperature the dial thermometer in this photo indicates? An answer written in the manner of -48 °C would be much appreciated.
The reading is -32 °C
